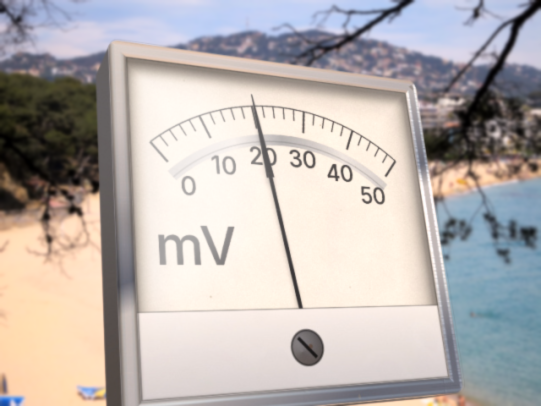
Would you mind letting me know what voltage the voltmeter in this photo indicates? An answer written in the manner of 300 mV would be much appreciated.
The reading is 20 mV
